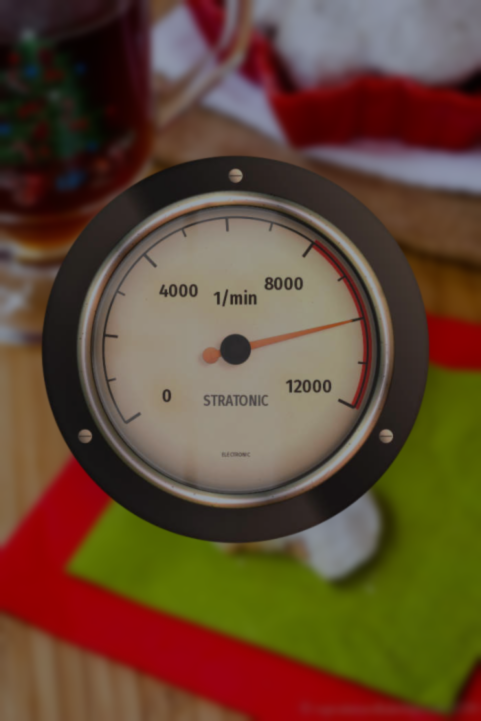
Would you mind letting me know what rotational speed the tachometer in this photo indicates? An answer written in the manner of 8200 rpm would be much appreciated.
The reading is 10000 rpm
